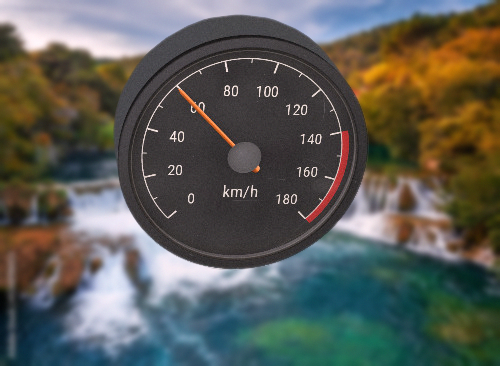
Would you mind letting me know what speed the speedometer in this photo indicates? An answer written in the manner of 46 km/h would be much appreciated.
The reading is 60 km/h
